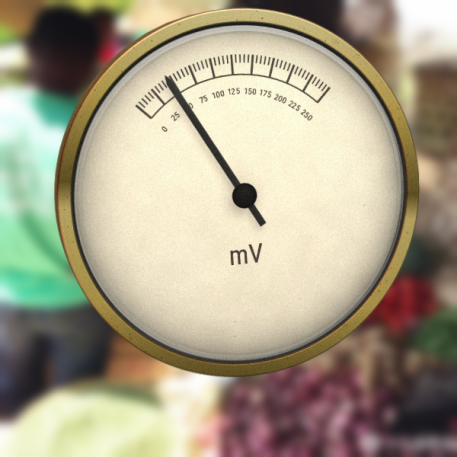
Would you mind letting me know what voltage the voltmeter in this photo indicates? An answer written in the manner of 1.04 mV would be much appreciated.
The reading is 45 mV
